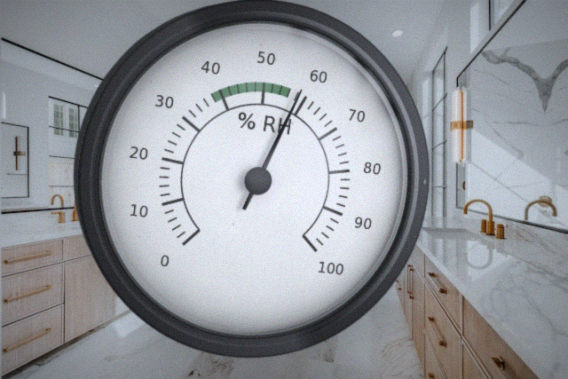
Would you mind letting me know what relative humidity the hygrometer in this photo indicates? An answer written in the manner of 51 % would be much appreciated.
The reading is 58 %
